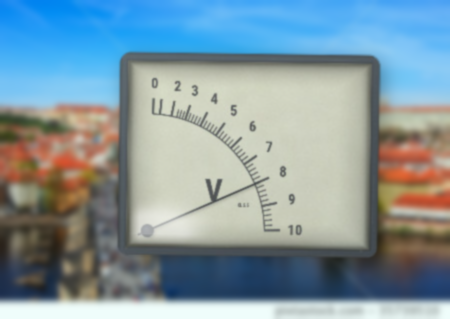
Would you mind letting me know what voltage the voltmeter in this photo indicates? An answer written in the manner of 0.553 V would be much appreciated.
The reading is 8 V
